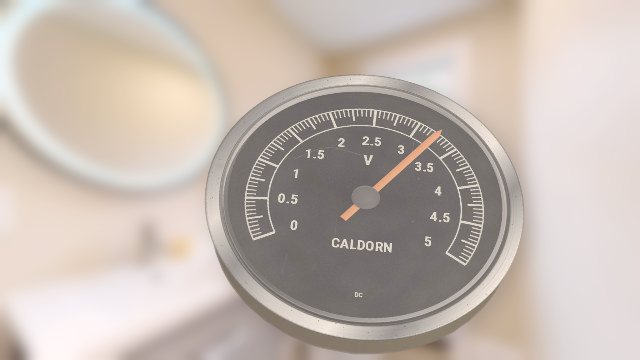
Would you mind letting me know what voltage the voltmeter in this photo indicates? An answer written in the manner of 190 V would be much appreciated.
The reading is 3.25 V
